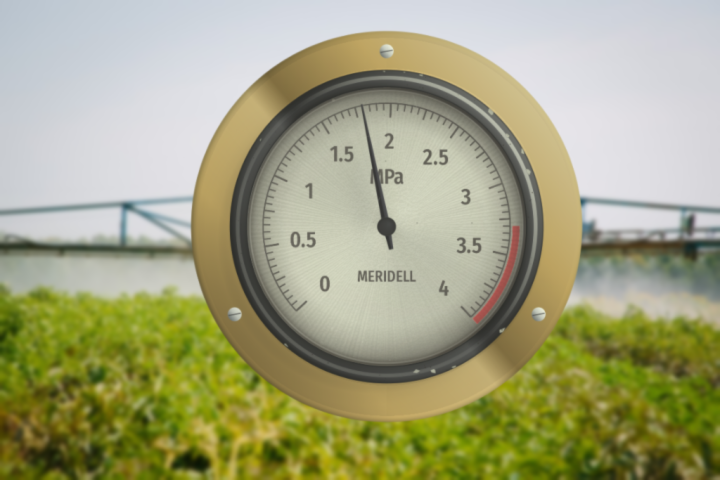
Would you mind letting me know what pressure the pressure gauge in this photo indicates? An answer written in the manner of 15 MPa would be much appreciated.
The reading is 1.8 MPa
